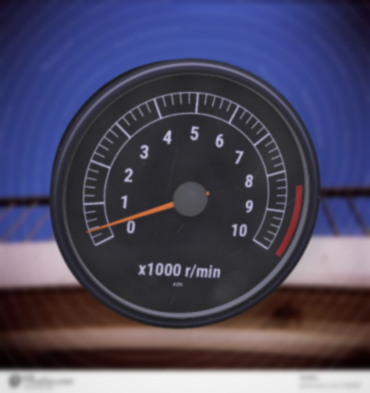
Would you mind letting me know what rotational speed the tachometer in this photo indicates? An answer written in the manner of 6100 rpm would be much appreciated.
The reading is 400 rpm
